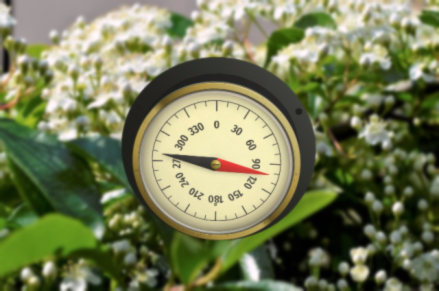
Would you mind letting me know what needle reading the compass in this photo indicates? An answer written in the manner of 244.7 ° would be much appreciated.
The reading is 100 °
